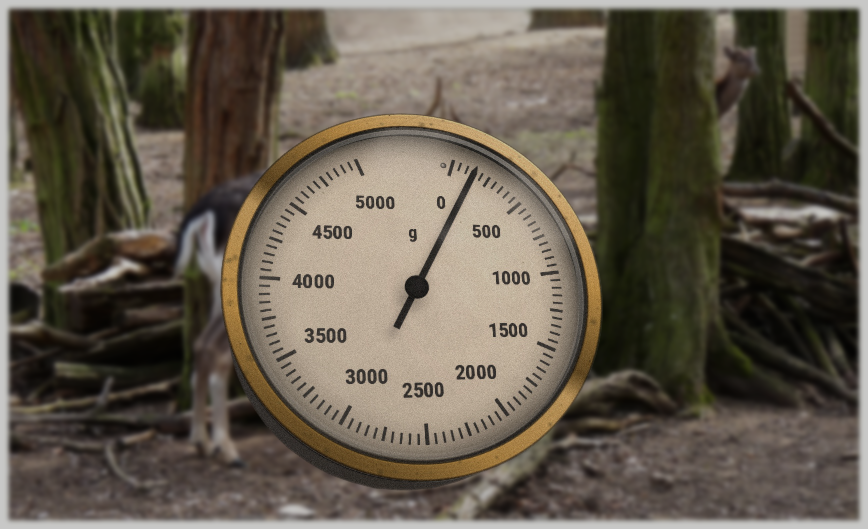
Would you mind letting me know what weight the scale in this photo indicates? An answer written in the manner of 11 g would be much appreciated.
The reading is 150 g
